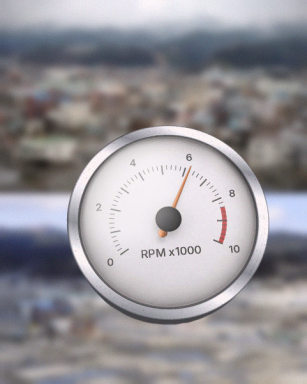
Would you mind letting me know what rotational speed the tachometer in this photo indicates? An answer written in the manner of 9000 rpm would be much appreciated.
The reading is 6200 rpm
